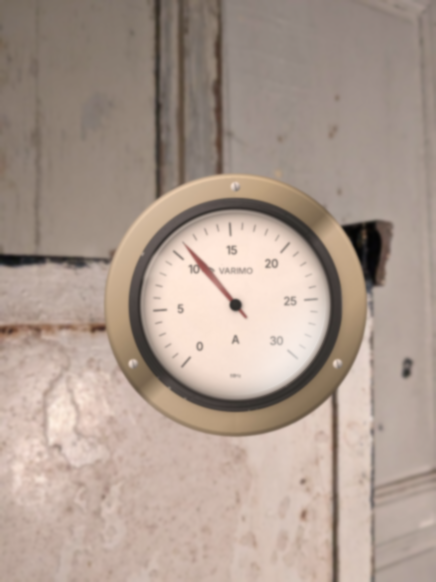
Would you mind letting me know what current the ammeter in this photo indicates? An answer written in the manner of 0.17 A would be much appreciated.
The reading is 11 A
